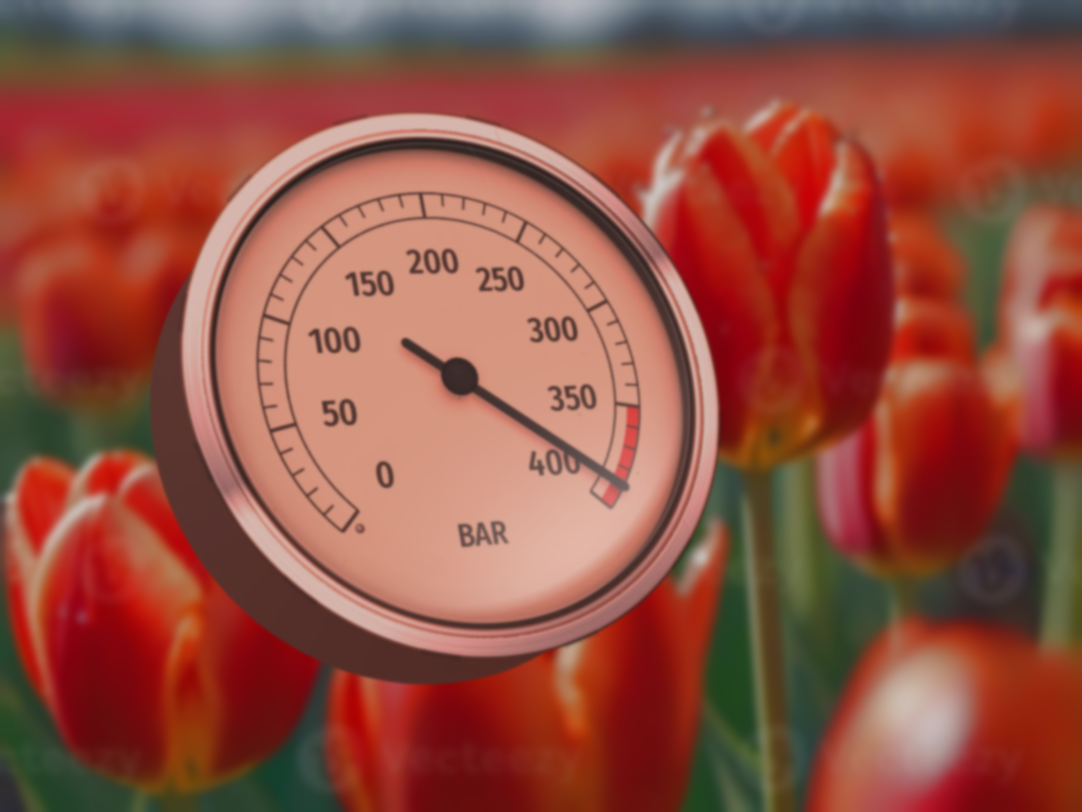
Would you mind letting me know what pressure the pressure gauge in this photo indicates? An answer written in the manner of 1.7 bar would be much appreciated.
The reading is 390 bar
